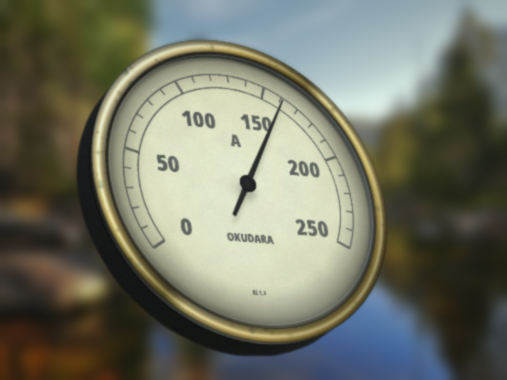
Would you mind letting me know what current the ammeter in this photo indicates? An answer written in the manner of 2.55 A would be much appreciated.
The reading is 160 A
